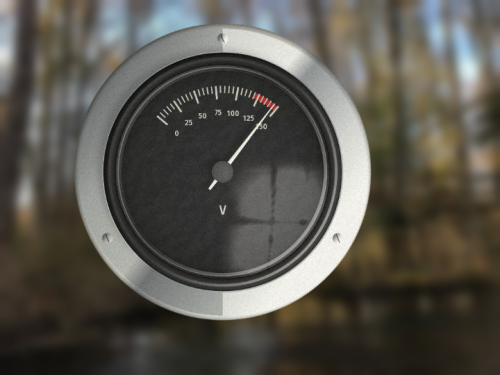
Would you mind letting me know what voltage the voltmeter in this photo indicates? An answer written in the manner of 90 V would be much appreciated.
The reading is 145 V
